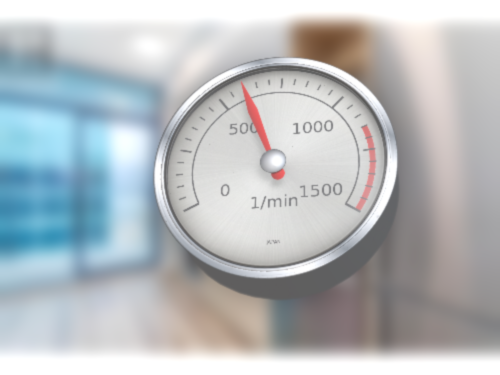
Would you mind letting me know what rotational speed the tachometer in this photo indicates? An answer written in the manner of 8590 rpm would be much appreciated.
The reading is 600 rpm
